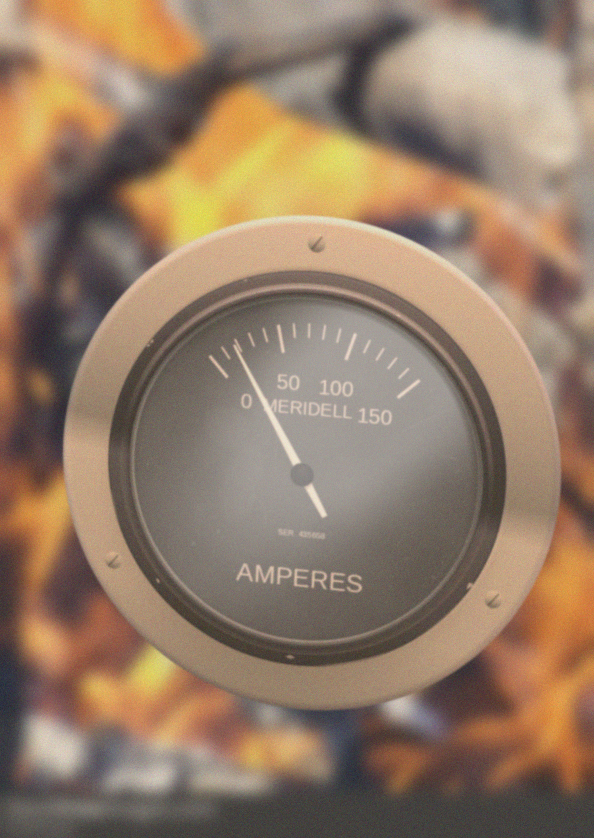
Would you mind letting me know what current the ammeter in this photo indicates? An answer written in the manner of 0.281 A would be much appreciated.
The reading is 20 A
